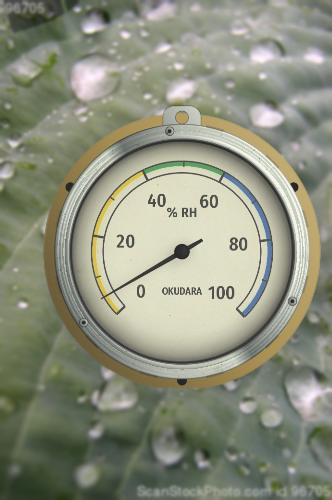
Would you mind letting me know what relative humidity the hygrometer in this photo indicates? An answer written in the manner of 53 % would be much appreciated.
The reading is 5 %
